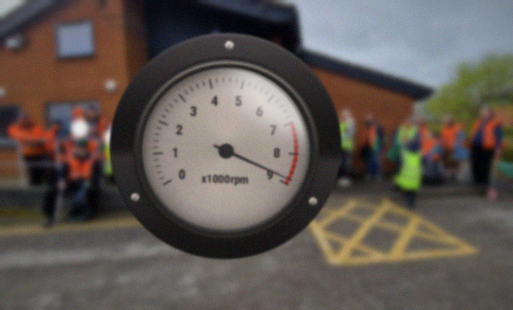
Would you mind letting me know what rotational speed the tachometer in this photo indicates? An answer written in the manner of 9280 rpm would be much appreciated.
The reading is 8800 rpm
